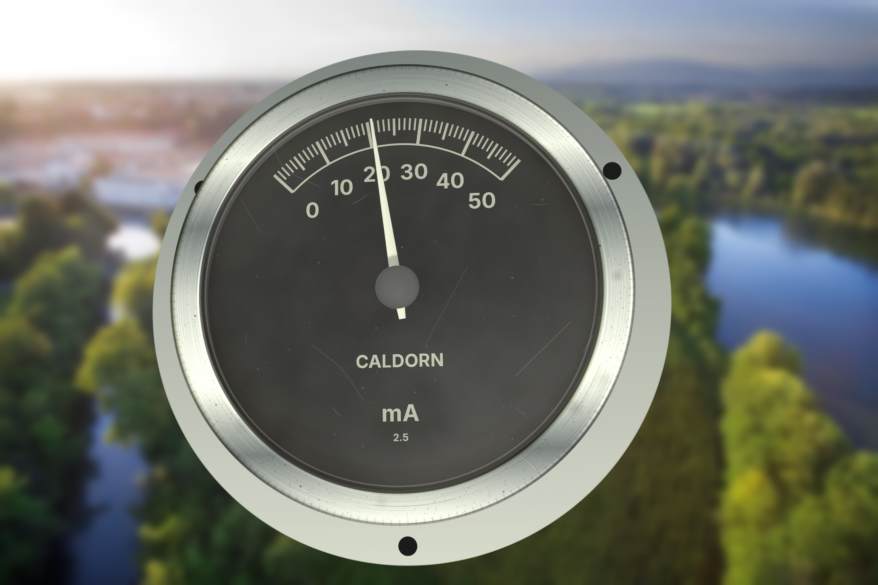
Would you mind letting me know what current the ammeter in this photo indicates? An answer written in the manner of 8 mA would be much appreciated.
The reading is 21 mA
